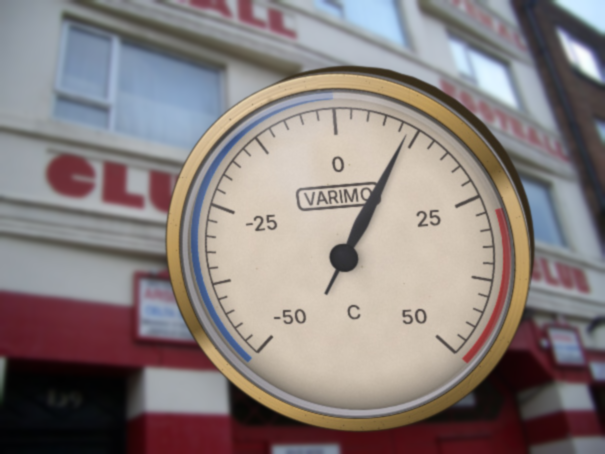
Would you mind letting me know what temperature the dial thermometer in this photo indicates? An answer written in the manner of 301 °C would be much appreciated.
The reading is 11.25 °C
